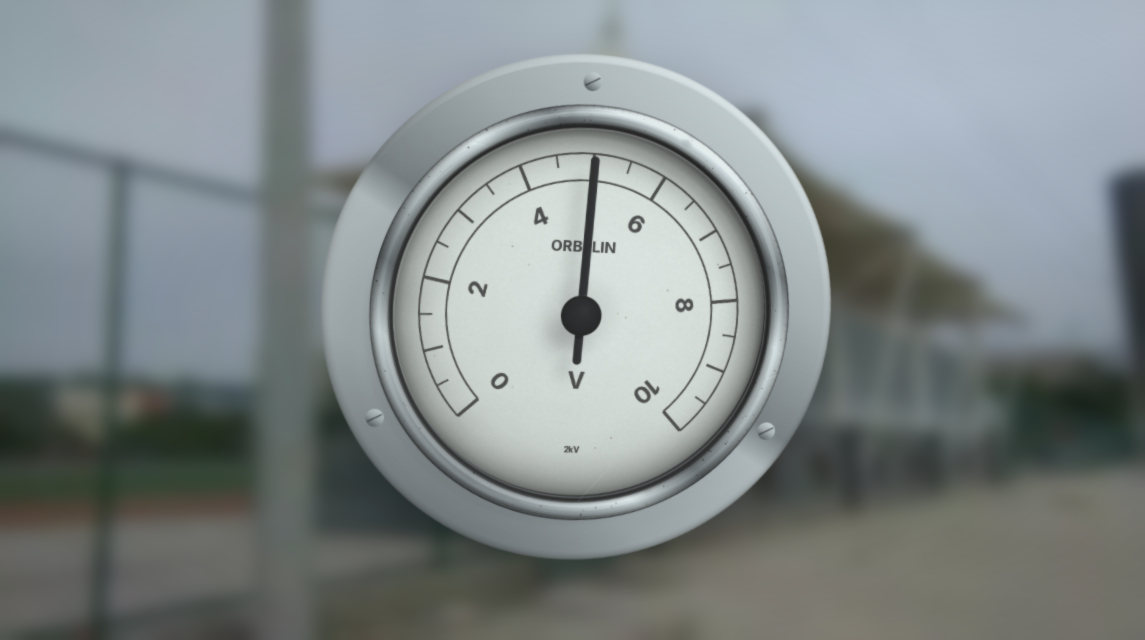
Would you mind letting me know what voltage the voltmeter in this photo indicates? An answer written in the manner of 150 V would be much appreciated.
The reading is 5 V
